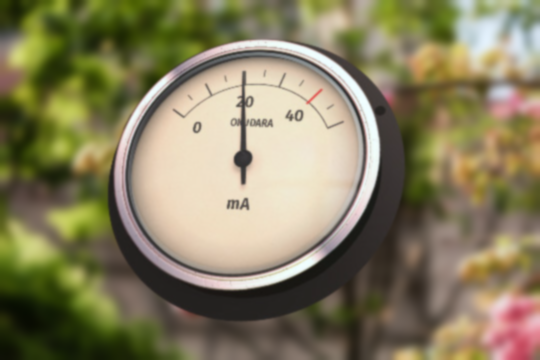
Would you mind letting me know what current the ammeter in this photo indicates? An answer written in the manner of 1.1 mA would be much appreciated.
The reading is 20 mA
